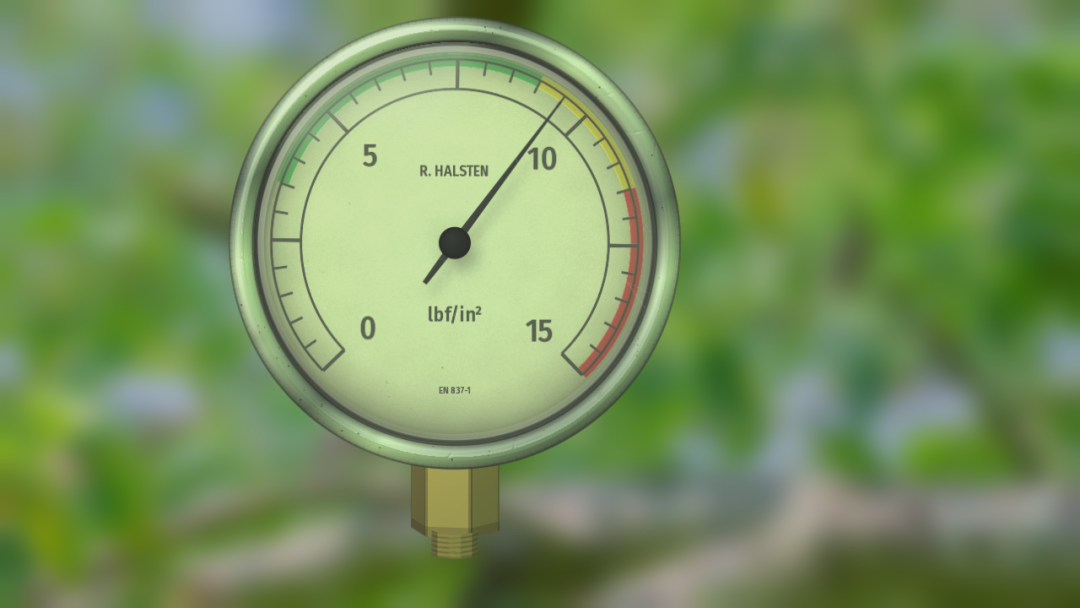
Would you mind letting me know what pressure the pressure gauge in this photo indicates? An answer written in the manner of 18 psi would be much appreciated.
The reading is 9.5 psi
